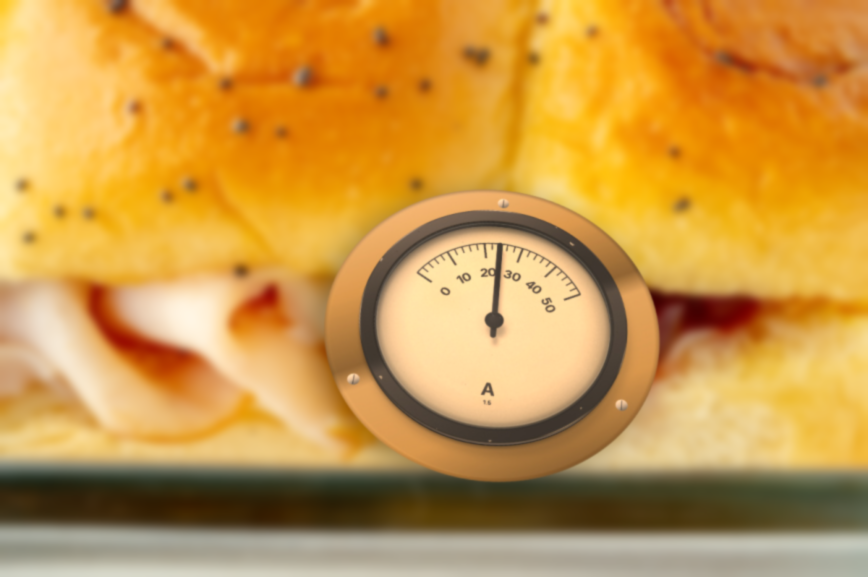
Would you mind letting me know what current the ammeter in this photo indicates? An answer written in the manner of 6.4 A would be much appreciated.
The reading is 24 A
